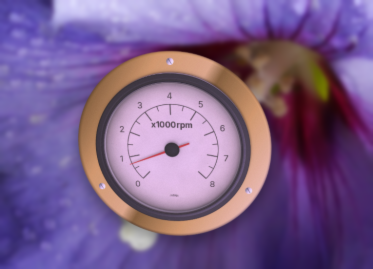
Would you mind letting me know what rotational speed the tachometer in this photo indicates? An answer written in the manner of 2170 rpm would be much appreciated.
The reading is 750 rpm
